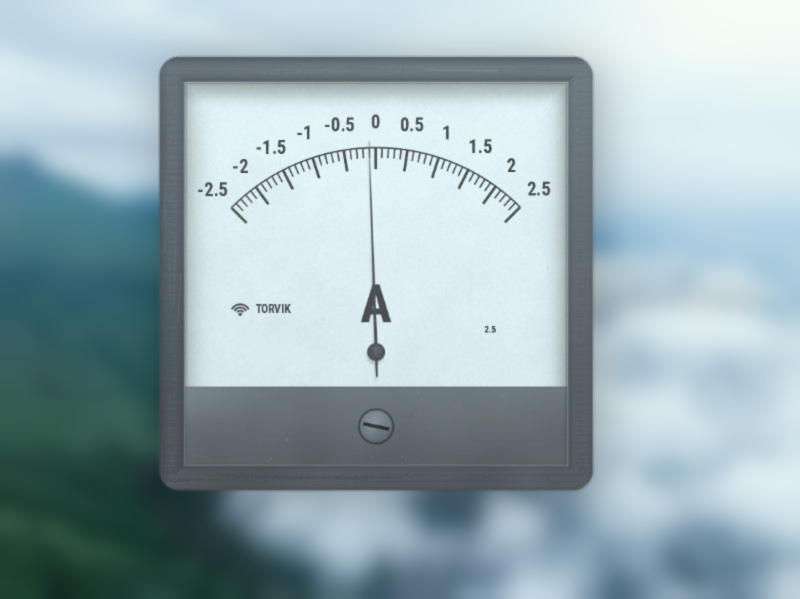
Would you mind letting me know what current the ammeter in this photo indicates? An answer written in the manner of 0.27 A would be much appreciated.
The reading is -0.1 A
